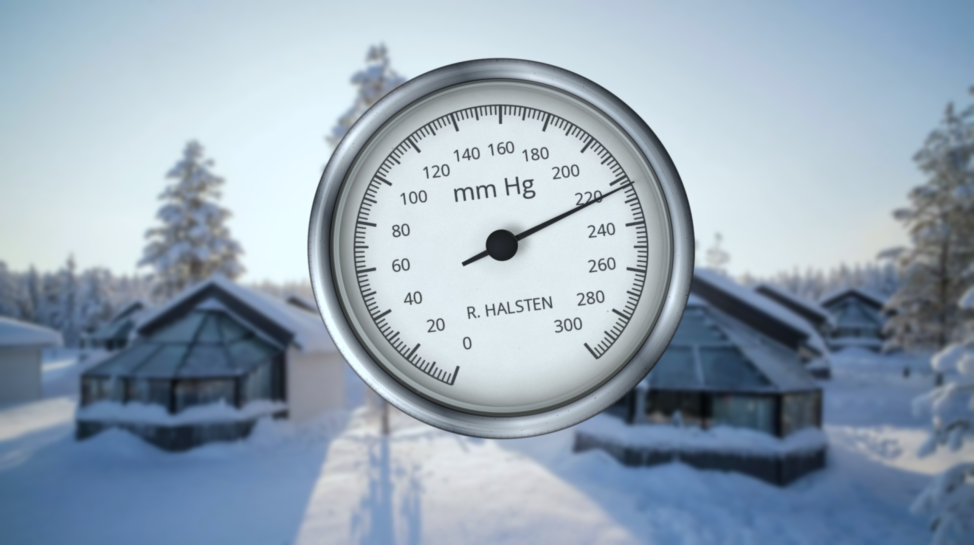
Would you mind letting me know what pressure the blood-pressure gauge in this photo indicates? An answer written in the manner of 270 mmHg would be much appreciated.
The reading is 224 mmHg
